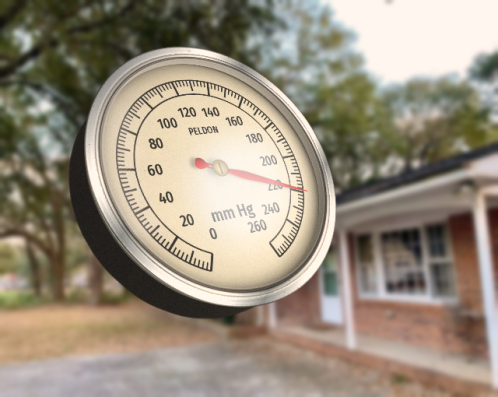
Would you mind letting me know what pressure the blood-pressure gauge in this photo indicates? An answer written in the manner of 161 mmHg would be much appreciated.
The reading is 220 mmHg
